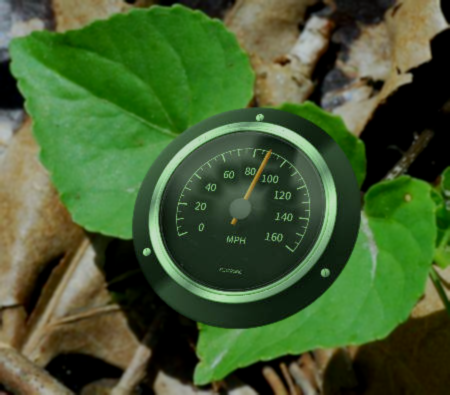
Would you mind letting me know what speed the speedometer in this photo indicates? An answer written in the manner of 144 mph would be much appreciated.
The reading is 90 mph
